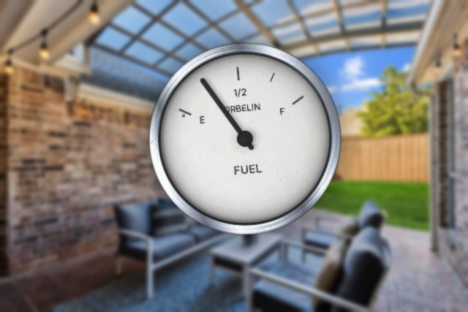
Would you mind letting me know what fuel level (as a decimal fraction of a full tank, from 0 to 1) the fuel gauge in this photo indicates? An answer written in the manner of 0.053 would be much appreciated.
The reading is 0.25
